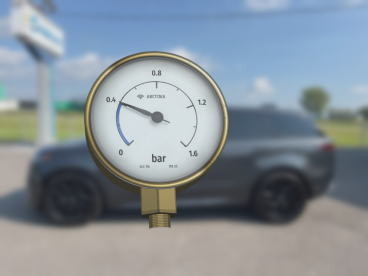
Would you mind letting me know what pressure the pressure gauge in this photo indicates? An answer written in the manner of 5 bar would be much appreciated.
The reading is 0.4 bar
